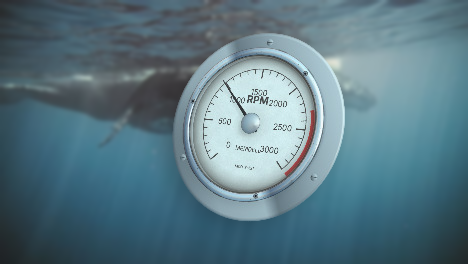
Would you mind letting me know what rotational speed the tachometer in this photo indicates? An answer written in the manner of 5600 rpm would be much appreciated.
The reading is 1000 rpm
